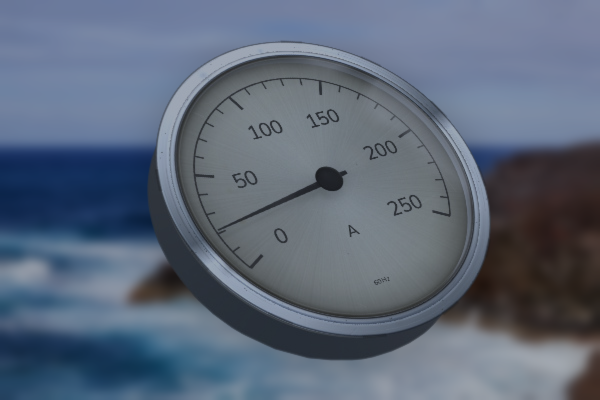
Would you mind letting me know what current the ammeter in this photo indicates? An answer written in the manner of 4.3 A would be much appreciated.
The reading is 20 A
